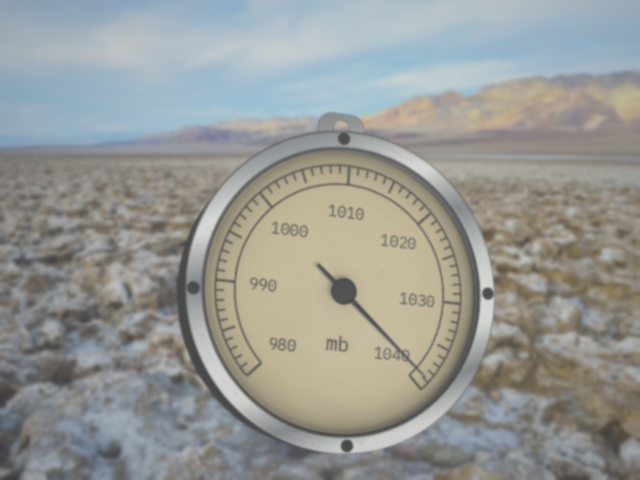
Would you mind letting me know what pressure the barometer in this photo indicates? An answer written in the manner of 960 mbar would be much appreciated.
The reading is 1039 mbar
